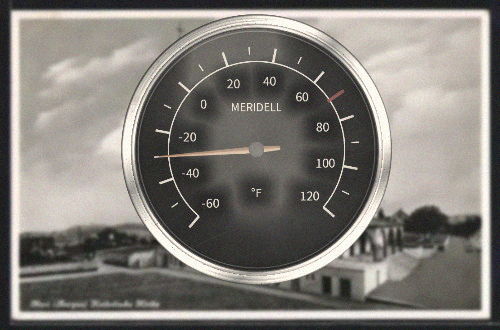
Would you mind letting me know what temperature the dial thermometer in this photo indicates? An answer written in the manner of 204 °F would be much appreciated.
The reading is -30 °F
